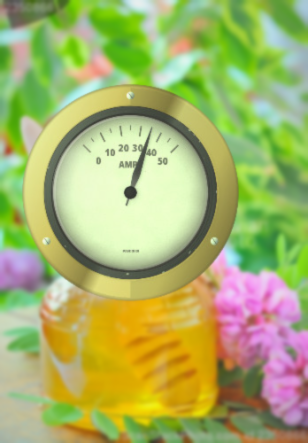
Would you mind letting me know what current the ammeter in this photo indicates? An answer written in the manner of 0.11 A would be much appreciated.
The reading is 35 A
